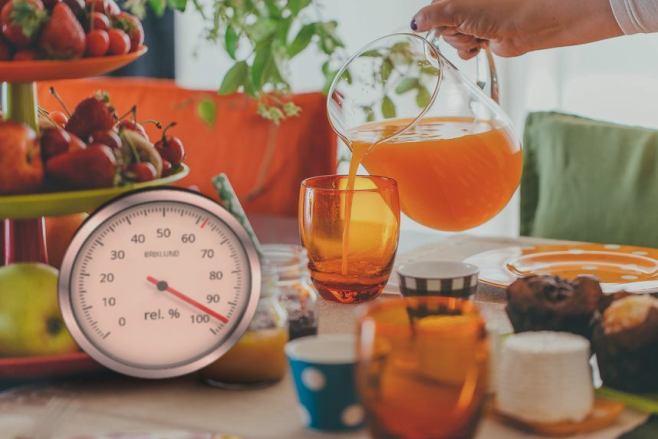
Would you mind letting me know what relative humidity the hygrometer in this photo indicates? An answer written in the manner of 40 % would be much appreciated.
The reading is 95 %
